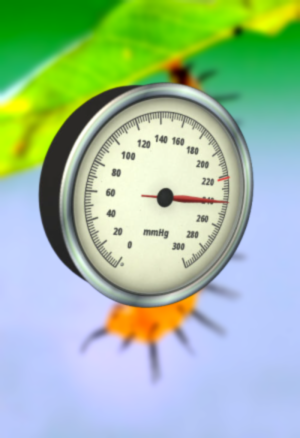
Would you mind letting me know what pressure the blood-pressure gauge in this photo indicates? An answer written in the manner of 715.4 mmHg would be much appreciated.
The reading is 240 mmHg
